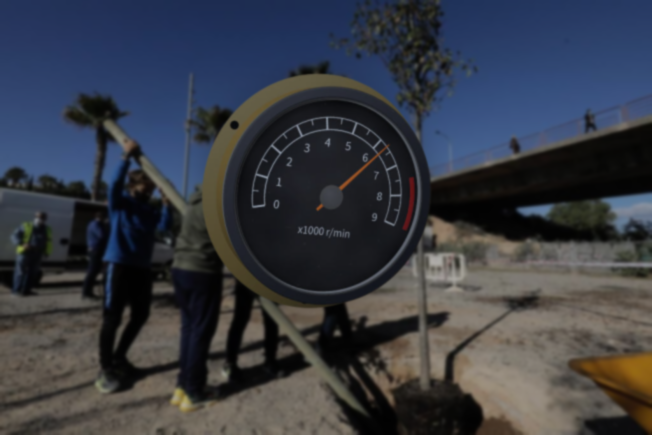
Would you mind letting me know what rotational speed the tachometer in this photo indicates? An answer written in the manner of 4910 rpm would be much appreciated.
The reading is 6250 rpm
